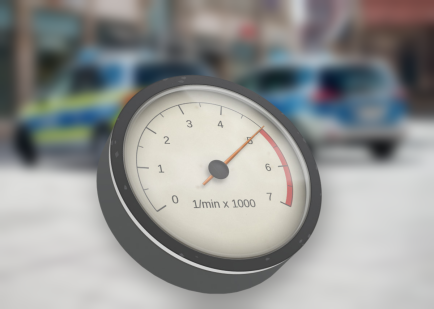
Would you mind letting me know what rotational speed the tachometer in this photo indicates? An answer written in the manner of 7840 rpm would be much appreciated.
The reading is 5000 rpm
